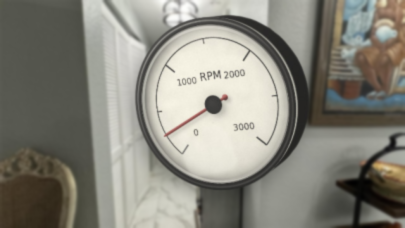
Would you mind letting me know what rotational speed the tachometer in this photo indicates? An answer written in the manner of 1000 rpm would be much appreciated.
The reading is 250 rpm
